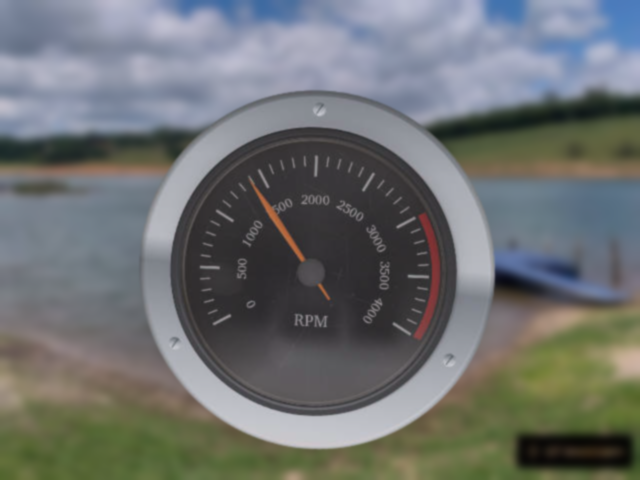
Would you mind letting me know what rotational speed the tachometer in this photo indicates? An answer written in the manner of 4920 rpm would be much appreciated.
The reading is 1400 rpm
